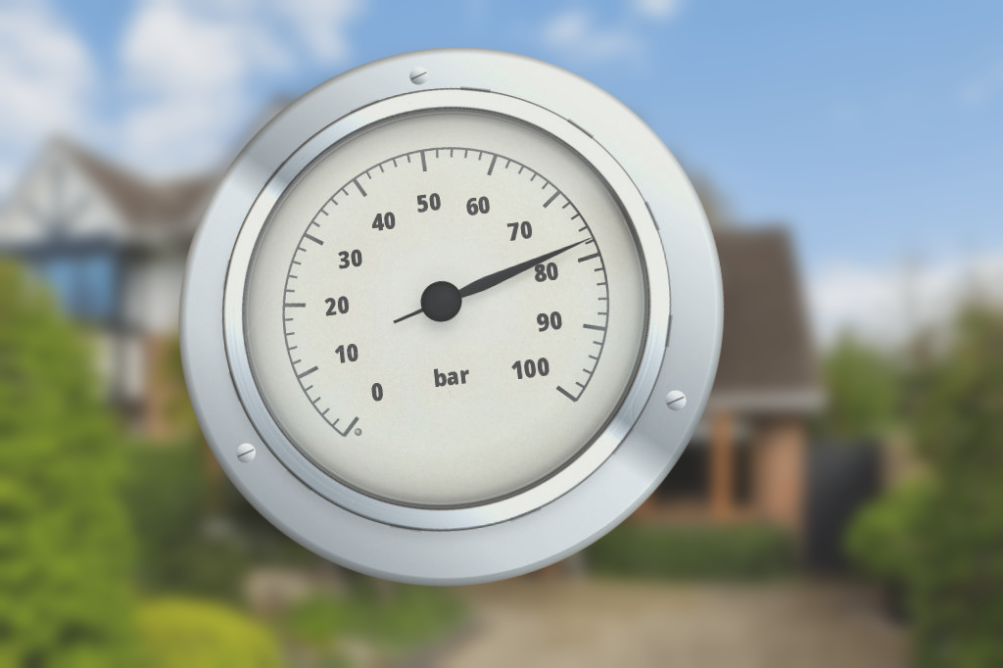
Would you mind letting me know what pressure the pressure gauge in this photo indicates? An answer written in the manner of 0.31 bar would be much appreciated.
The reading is 78 bar
